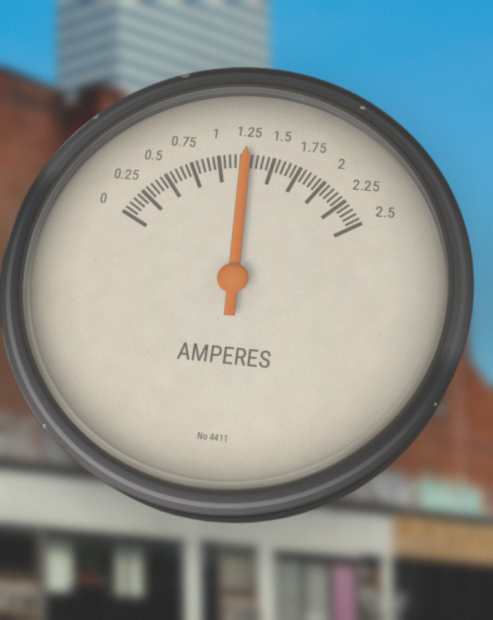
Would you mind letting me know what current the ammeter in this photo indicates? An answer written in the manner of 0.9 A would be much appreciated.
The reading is 1.25 A
